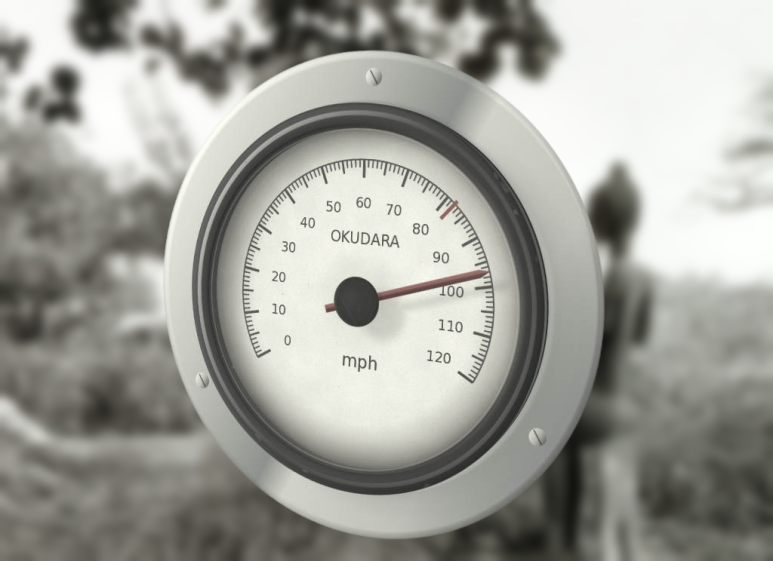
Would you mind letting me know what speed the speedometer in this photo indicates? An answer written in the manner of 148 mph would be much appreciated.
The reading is 97 mph
